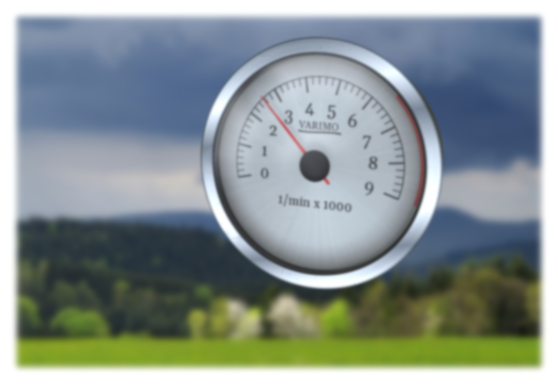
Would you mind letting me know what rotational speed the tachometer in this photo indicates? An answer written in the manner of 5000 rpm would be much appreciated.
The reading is 2600 rpm
